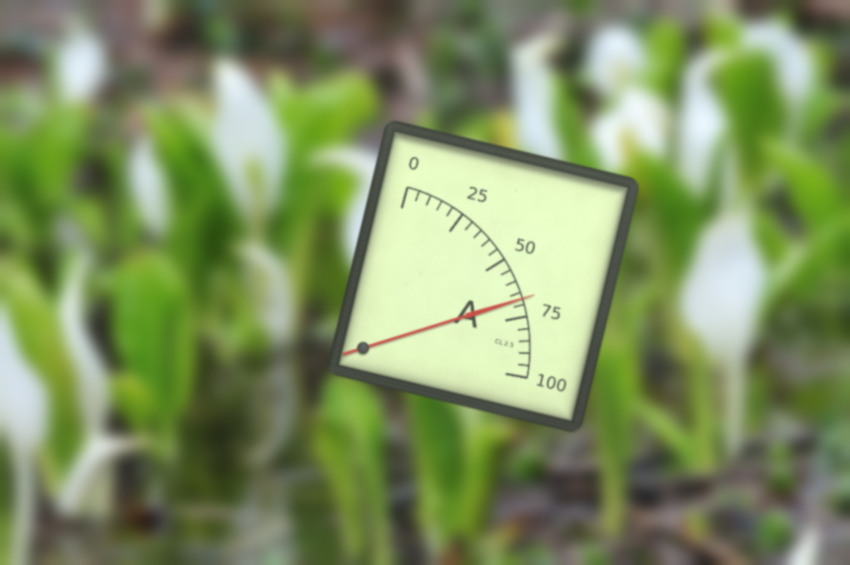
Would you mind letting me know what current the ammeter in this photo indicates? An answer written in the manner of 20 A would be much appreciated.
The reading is 67.5 A
